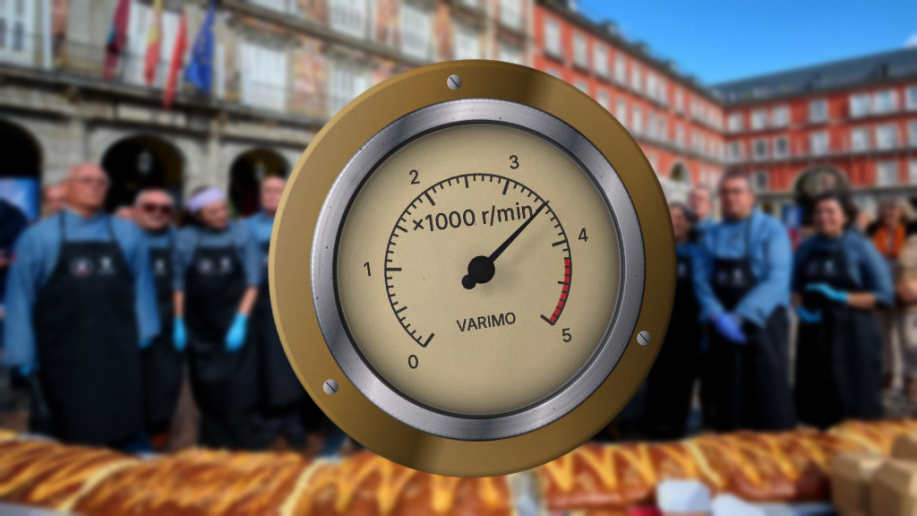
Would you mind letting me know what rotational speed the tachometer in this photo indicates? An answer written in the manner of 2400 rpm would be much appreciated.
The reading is 3500 rpm
